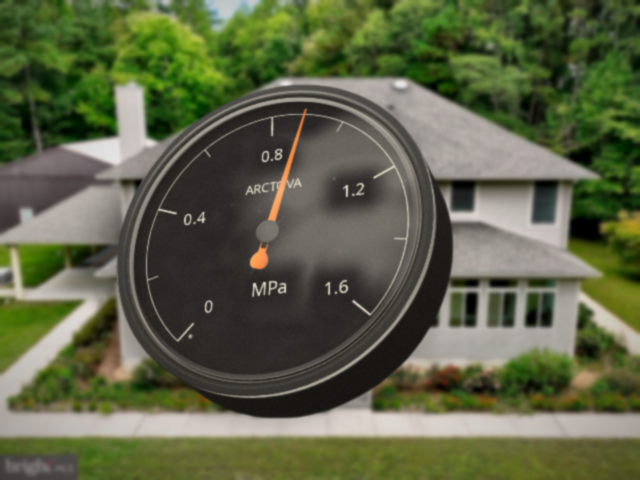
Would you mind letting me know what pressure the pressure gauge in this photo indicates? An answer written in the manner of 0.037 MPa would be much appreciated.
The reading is 0.9 MPa
